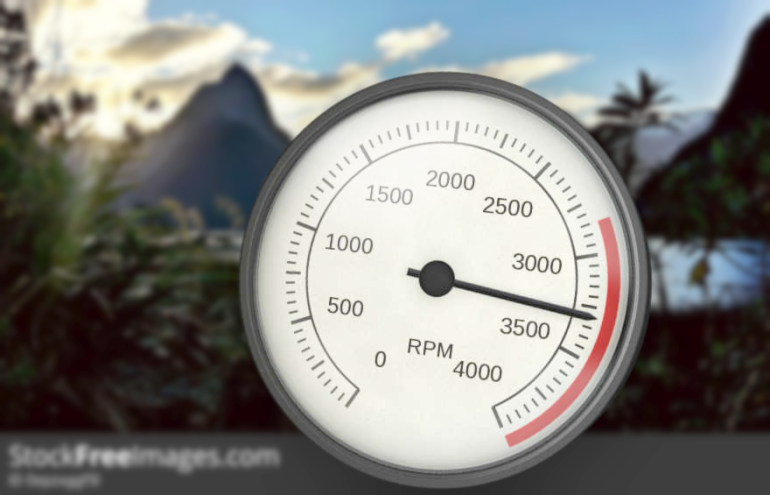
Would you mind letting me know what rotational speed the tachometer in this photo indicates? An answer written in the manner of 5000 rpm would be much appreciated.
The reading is 3300 rpm
